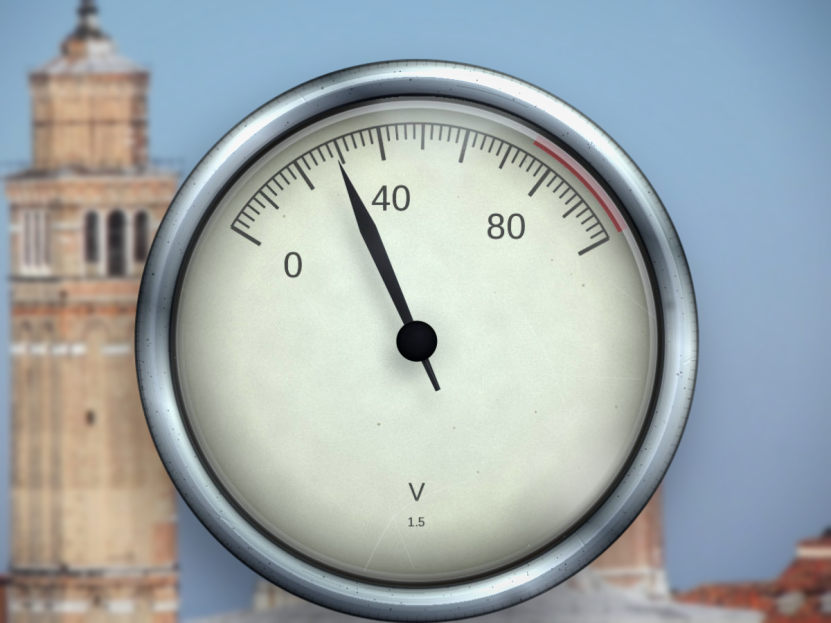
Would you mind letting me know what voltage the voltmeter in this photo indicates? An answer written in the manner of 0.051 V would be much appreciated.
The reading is 29 V
